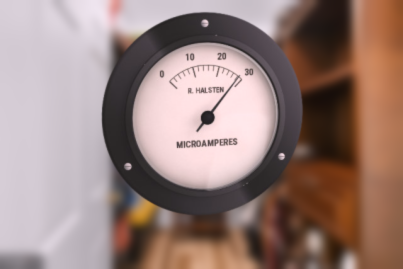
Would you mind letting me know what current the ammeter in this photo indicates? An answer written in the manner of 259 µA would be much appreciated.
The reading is 28 µA
